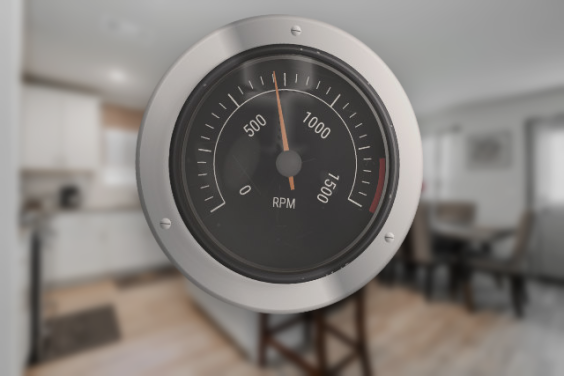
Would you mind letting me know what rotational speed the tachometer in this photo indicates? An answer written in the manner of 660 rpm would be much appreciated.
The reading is 700 rpm
